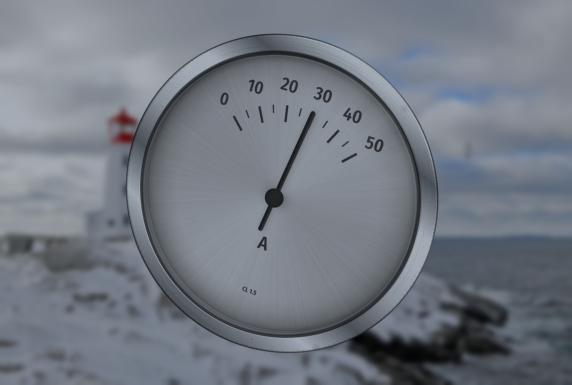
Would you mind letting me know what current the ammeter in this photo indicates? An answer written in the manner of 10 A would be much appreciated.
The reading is 30 A
